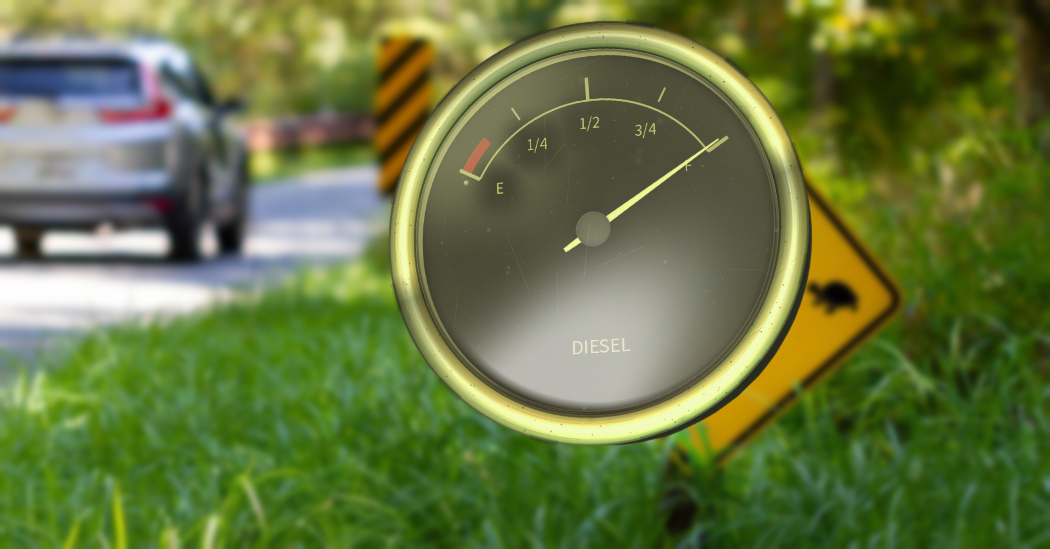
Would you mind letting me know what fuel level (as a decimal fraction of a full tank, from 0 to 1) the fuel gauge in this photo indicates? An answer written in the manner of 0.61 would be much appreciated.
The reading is 1
